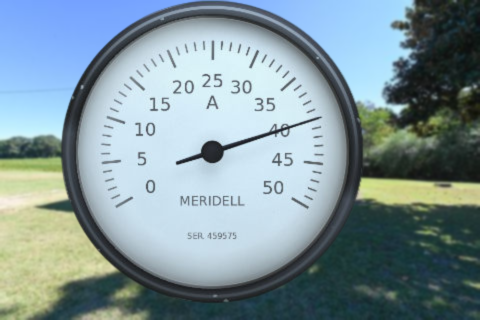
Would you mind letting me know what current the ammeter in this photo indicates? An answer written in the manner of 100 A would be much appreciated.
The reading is 40 A
